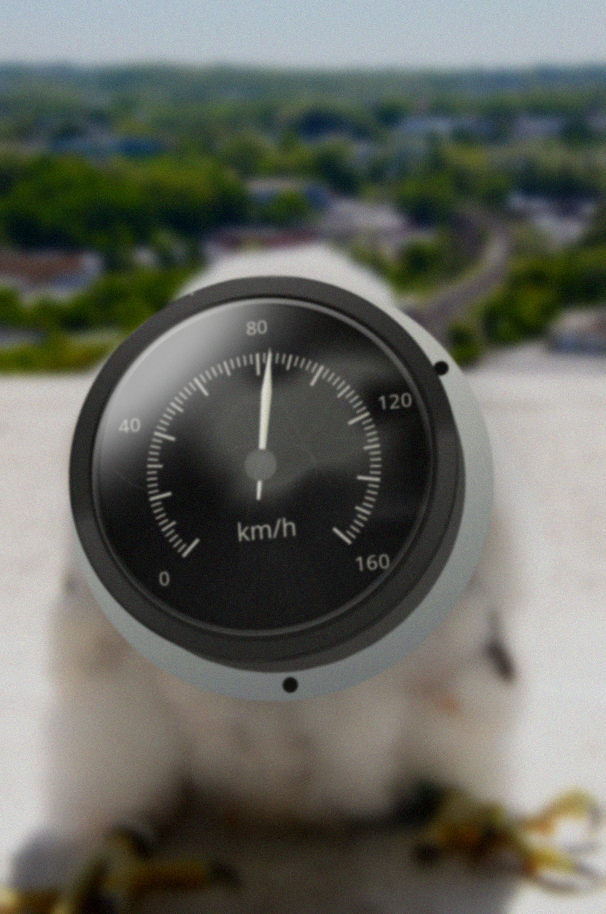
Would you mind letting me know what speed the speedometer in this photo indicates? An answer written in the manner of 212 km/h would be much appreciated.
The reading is 84 km/h
